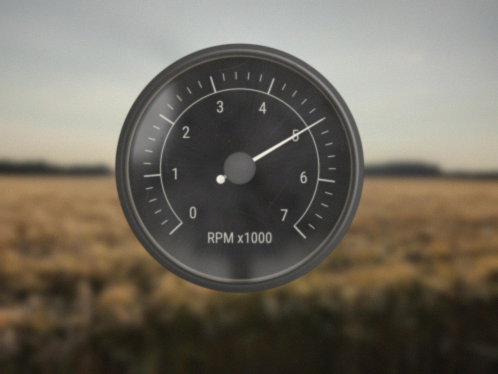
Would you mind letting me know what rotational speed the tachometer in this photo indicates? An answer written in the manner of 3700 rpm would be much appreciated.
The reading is 5000 rpm
